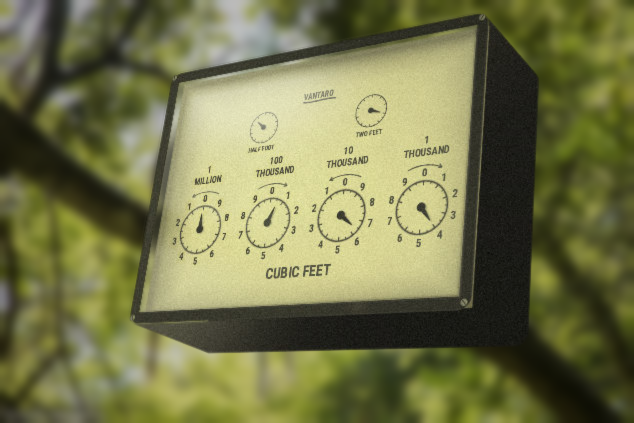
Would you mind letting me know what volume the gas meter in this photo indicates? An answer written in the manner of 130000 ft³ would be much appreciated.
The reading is 6400 ft³
